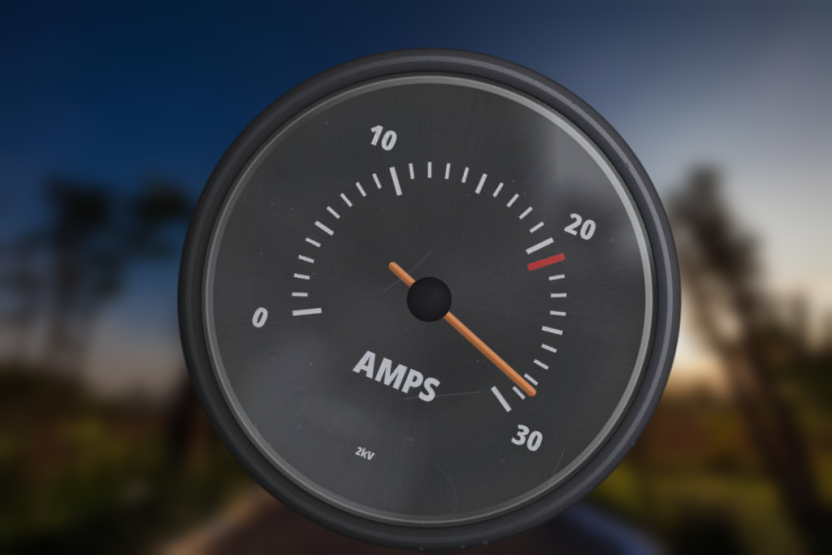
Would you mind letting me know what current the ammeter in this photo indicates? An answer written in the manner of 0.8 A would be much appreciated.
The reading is 28.5 A
